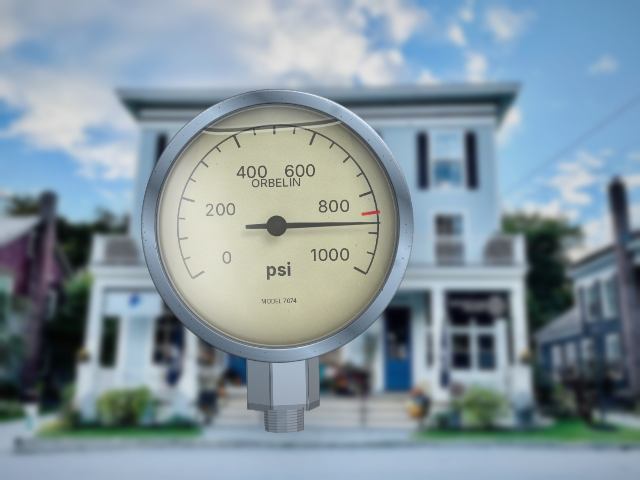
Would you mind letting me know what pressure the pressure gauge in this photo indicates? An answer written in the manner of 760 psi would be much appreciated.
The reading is 875 psi
